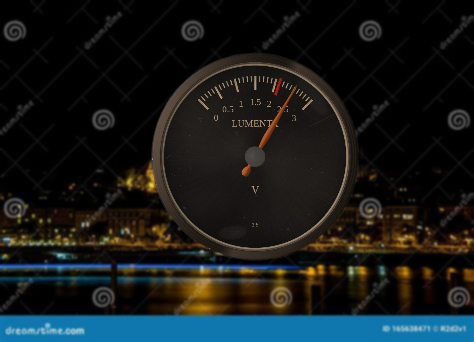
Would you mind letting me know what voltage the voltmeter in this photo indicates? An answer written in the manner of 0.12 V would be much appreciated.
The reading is 2.5 V
